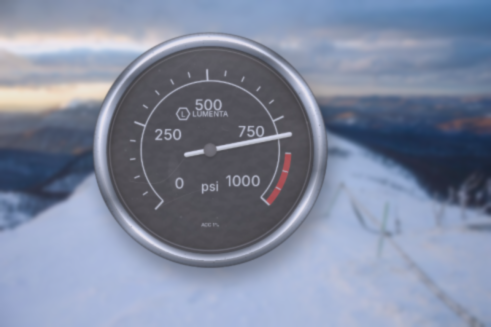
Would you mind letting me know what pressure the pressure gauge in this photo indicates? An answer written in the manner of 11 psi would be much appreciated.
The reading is 800 psi
